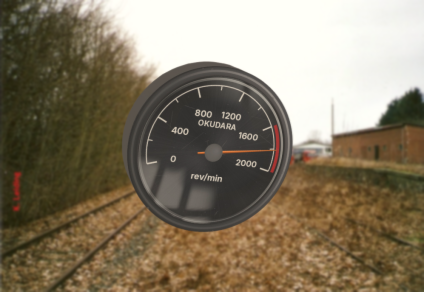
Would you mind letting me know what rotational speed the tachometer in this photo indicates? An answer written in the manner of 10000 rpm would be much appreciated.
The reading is 1800 rpm
